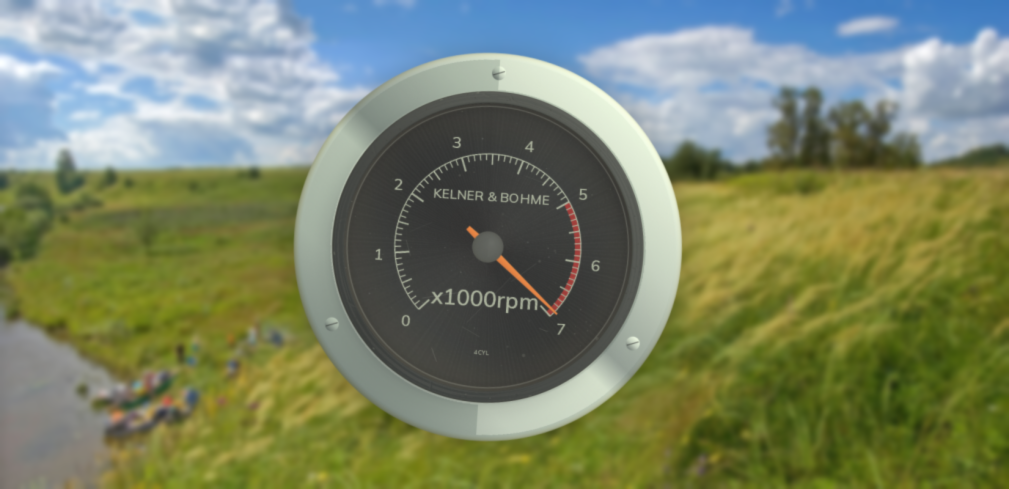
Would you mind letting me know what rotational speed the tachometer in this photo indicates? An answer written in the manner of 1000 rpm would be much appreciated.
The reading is 6900 rpm
